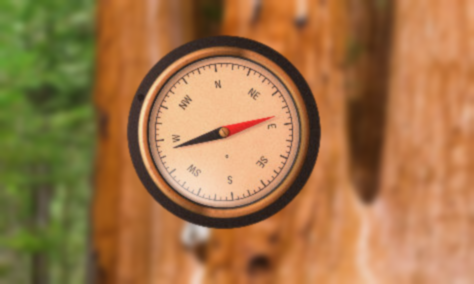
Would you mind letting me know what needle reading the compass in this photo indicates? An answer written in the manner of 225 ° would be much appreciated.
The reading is 80 °
